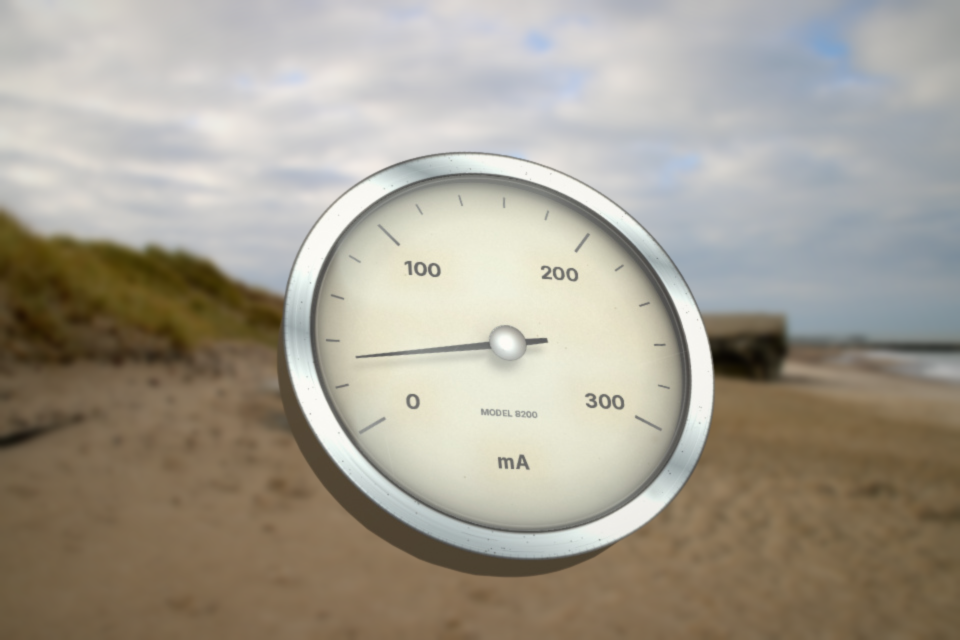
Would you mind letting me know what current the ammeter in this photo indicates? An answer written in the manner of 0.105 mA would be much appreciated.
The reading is 30 mA
